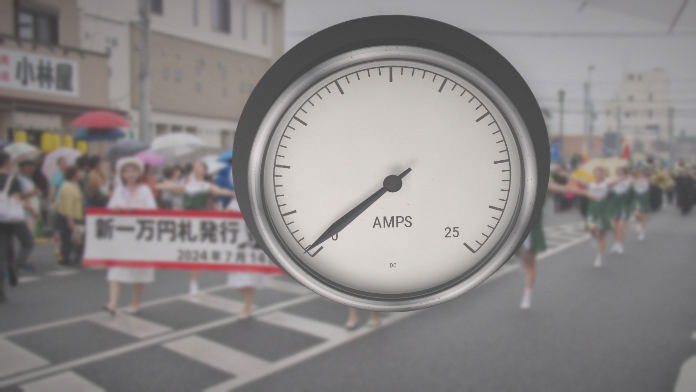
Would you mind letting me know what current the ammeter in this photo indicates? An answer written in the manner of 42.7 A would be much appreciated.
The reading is 0.5 A
